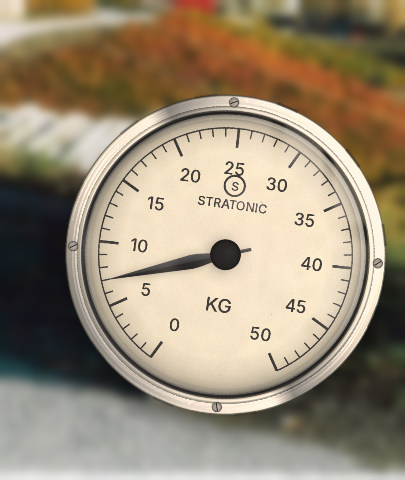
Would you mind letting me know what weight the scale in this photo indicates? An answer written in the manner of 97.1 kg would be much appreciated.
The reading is 7 kg
